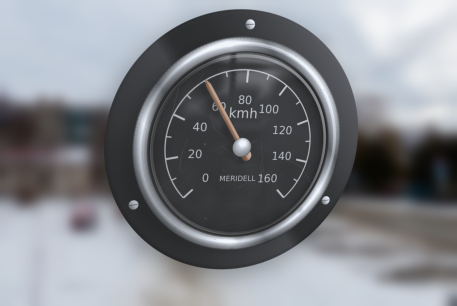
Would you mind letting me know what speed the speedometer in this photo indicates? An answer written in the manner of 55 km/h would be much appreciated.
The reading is 60 km/h
